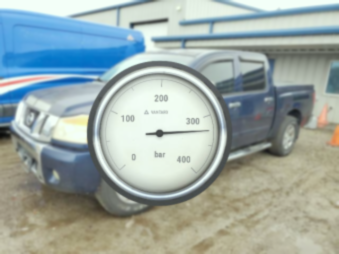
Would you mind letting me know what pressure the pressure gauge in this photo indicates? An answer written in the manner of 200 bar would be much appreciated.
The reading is 325 bar
